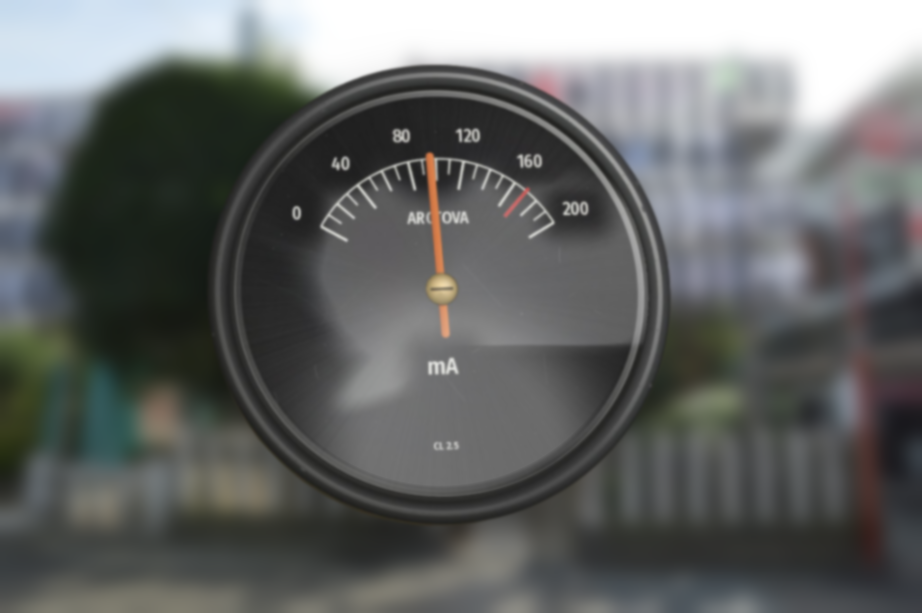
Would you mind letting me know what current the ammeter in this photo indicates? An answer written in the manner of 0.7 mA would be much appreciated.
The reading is 95 mA
